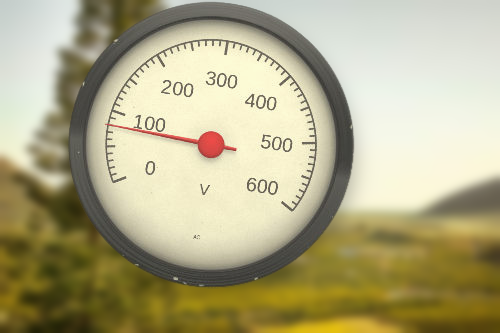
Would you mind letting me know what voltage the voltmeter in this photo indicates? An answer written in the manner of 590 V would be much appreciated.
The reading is 80 V
